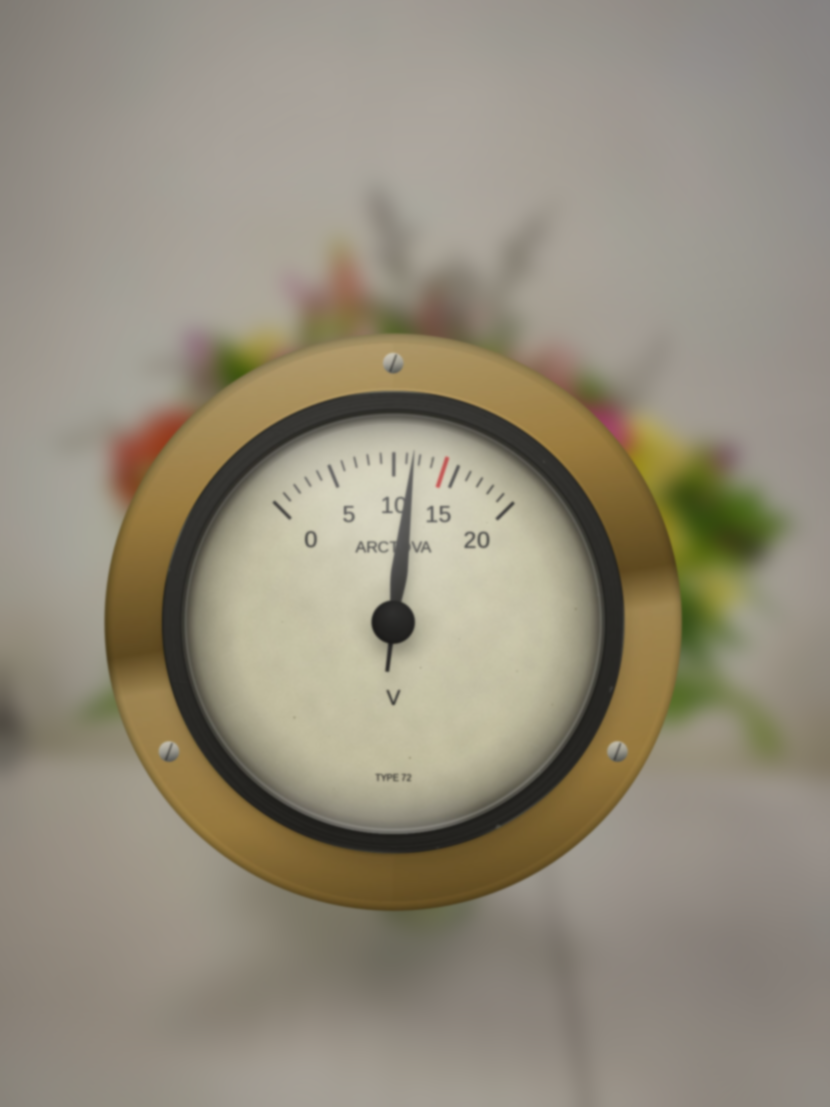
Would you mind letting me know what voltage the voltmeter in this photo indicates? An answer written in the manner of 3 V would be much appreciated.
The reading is 11.5 V
